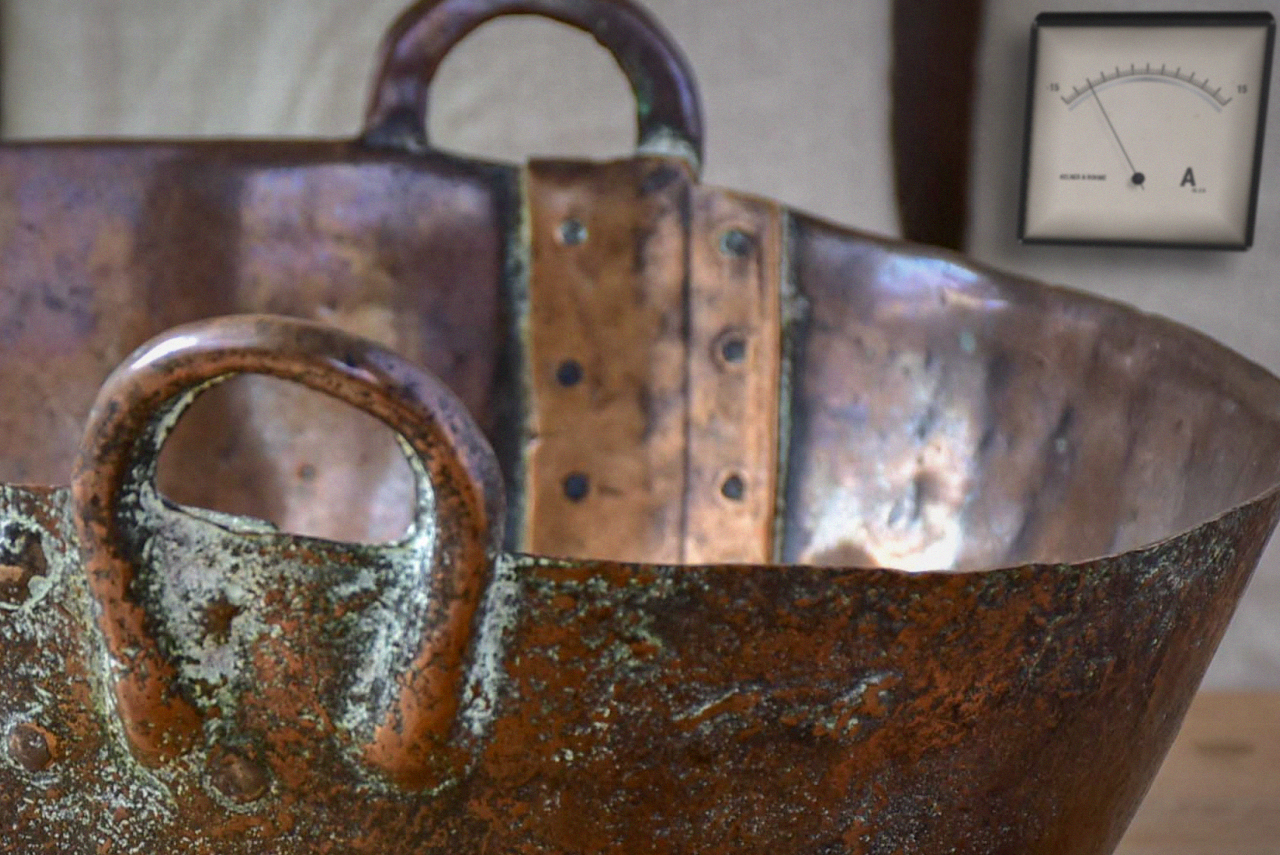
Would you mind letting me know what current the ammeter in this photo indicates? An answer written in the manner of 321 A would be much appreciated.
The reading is -10 A
